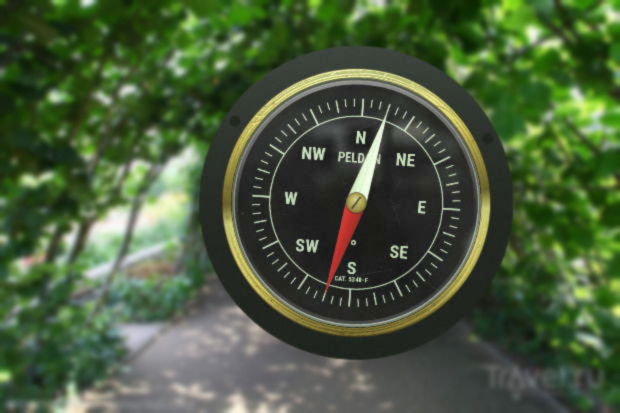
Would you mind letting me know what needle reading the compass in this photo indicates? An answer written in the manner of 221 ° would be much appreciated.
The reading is 195 °
